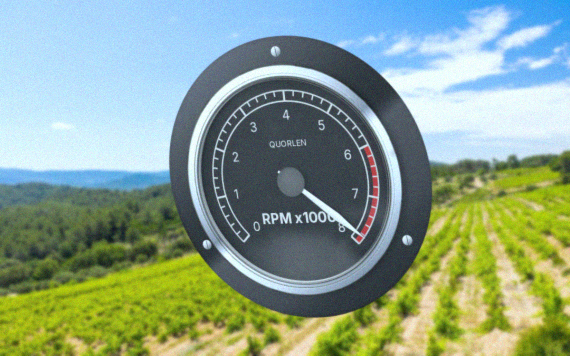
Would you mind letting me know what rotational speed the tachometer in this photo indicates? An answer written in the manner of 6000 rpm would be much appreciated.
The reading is 7800 rpm
